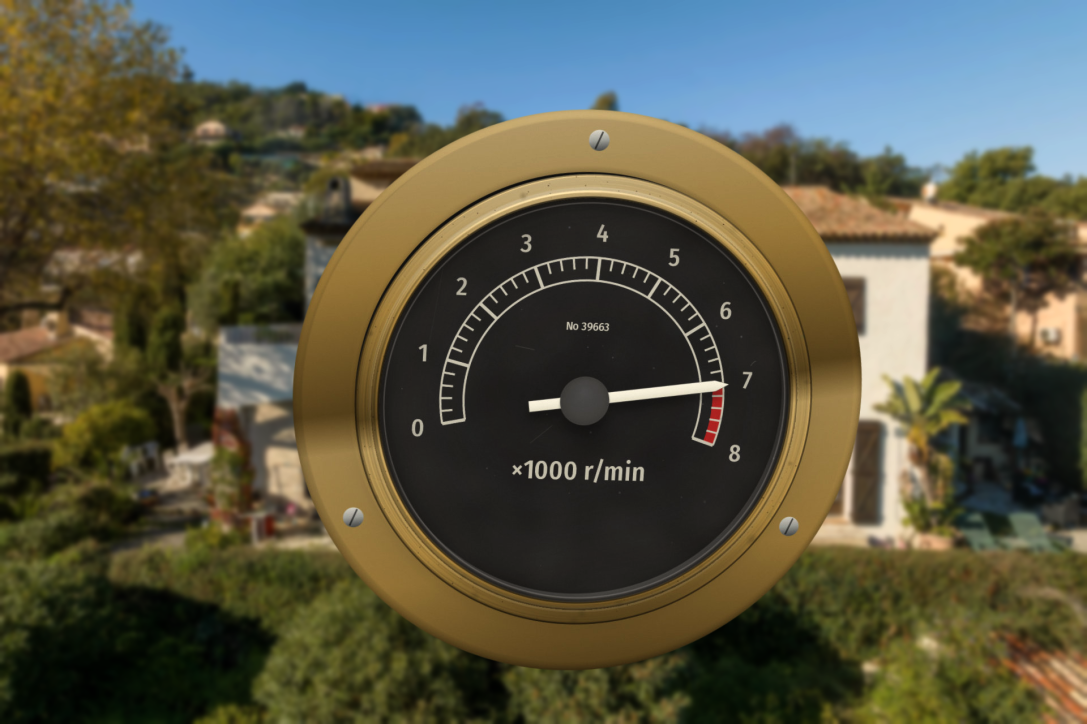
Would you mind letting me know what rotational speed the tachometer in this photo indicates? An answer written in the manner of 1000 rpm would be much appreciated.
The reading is 7000 rpm
